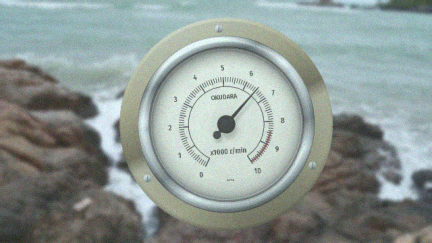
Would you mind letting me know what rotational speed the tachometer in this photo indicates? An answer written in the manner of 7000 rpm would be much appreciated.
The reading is 6500 rpm
